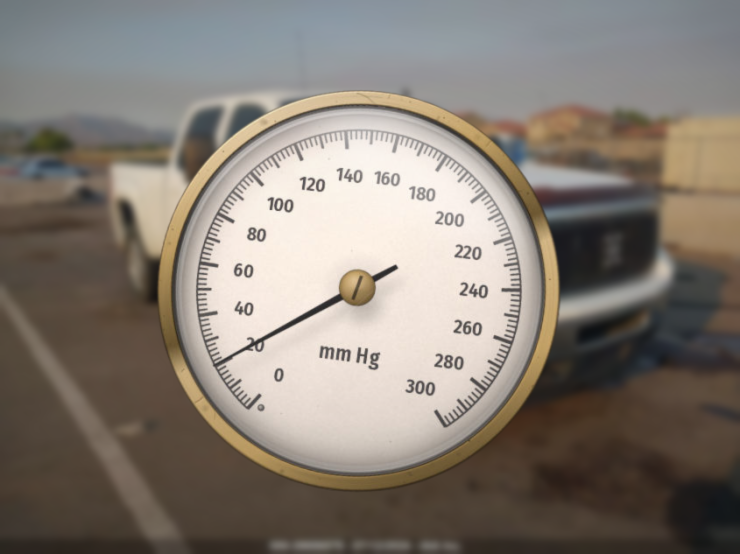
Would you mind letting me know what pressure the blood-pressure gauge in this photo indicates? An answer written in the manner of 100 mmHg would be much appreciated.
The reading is 20 mmHg
